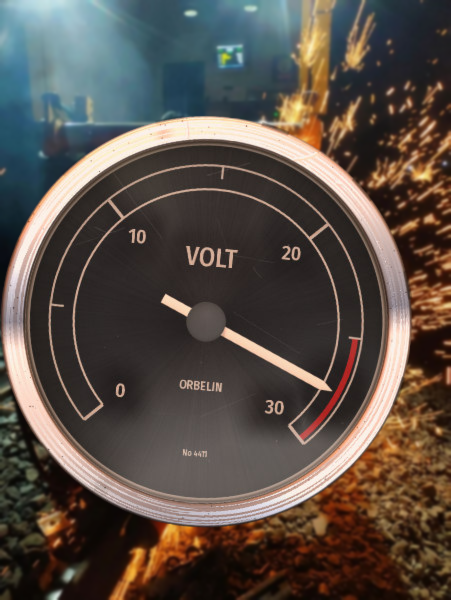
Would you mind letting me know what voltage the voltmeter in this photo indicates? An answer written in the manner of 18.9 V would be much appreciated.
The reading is 27.5 V
